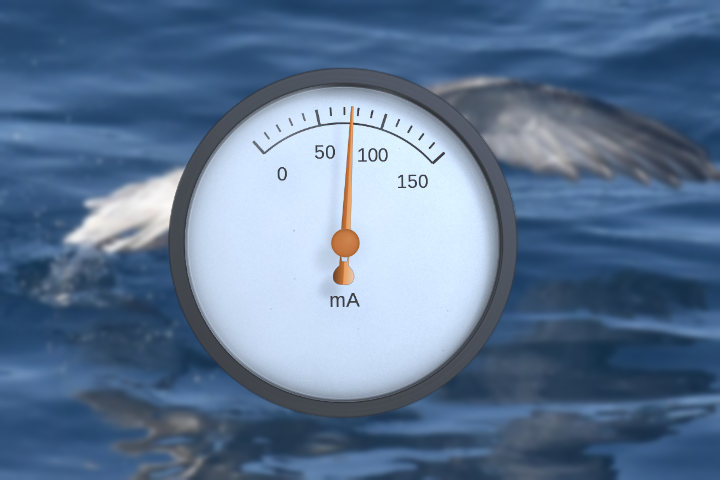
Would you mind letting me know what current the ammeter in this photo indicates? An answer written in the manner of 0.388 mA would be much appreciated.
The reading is 75 mA
